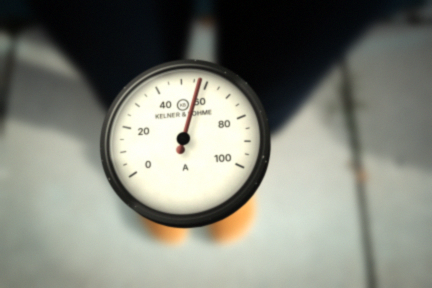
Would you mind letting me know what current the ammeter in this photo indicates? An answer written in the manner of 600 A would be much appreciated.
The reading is 57.5 A
